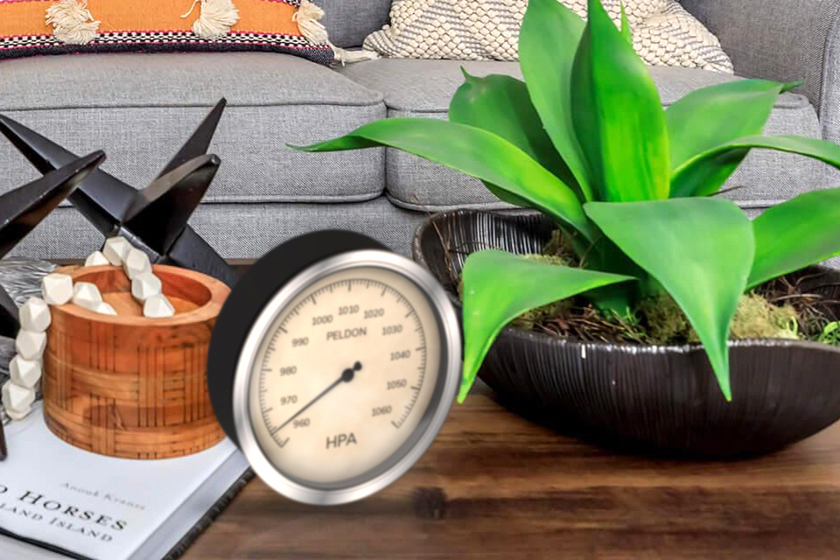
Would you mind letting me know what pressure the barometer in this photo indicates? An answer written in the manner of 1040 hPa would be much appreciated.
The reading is 965 hPa
